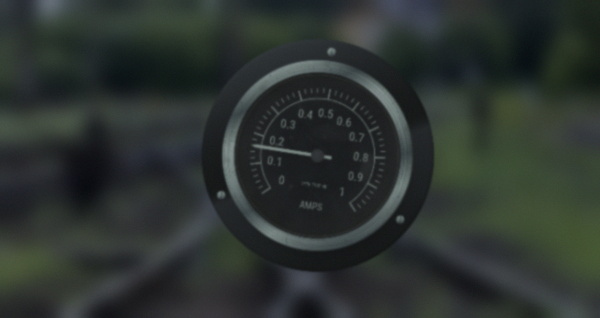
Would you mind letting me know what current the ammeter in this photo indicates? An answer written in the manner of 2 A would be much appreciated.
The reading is 0.16 A
